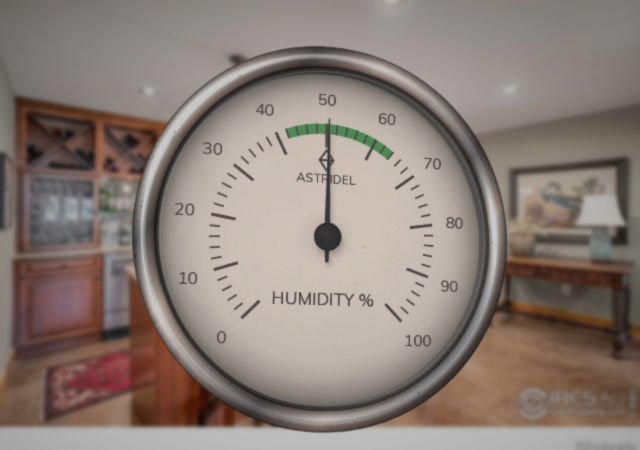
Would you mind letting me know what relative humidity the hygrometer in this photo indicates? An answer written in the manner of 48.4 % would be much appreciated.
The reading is 50 %
